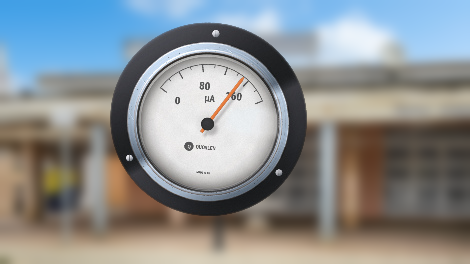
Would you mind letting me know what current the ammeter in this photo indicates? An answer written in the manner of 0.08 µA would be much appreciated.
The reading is 150 µA
